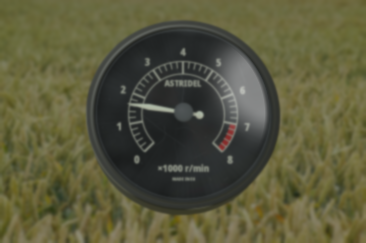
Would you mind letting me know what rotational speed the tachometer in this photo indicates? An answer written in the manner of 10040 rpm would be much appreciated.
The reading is 1600 rpm
